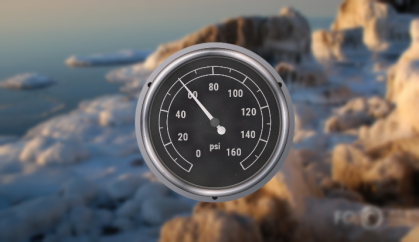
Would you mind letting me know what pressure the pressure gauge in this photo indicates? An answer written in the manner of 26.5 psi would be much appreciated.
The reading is 60 psi
